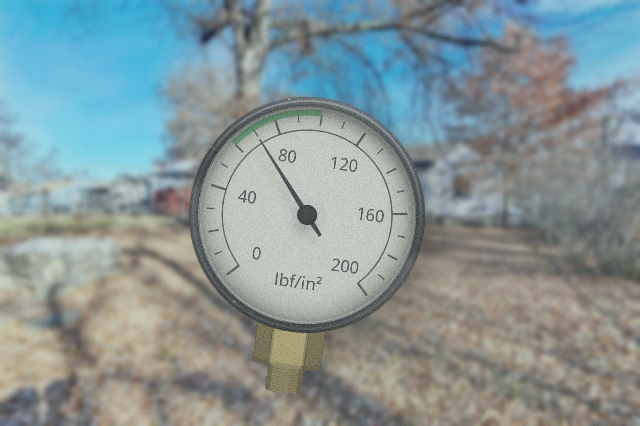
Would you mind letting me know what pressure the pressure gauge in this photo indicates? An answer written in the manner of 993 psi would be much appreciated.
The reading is 70 psi
